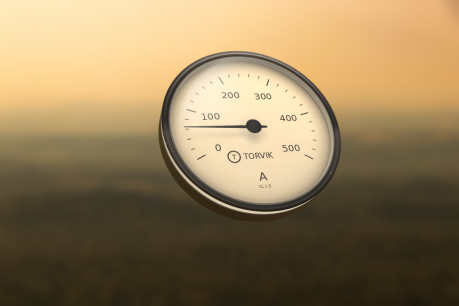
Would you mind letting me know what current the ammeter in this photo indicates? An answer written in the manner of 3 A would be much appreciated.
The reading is 60 A
